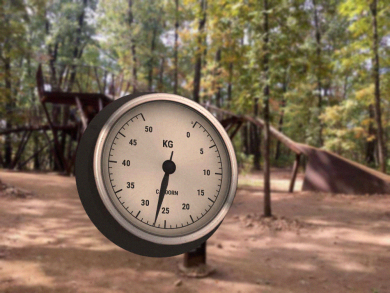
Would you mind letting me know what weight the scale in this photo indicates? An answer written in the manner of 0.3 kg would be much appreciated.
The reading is 27 kg
